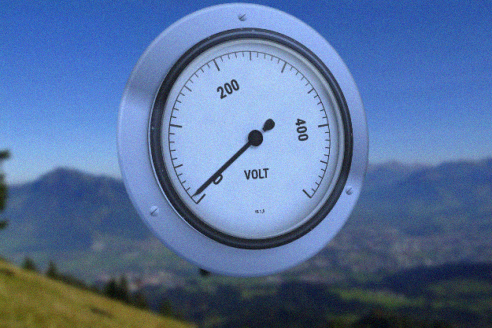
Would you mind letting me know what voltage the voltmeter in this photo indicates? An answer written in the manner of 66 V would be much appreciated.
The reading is 10 V
